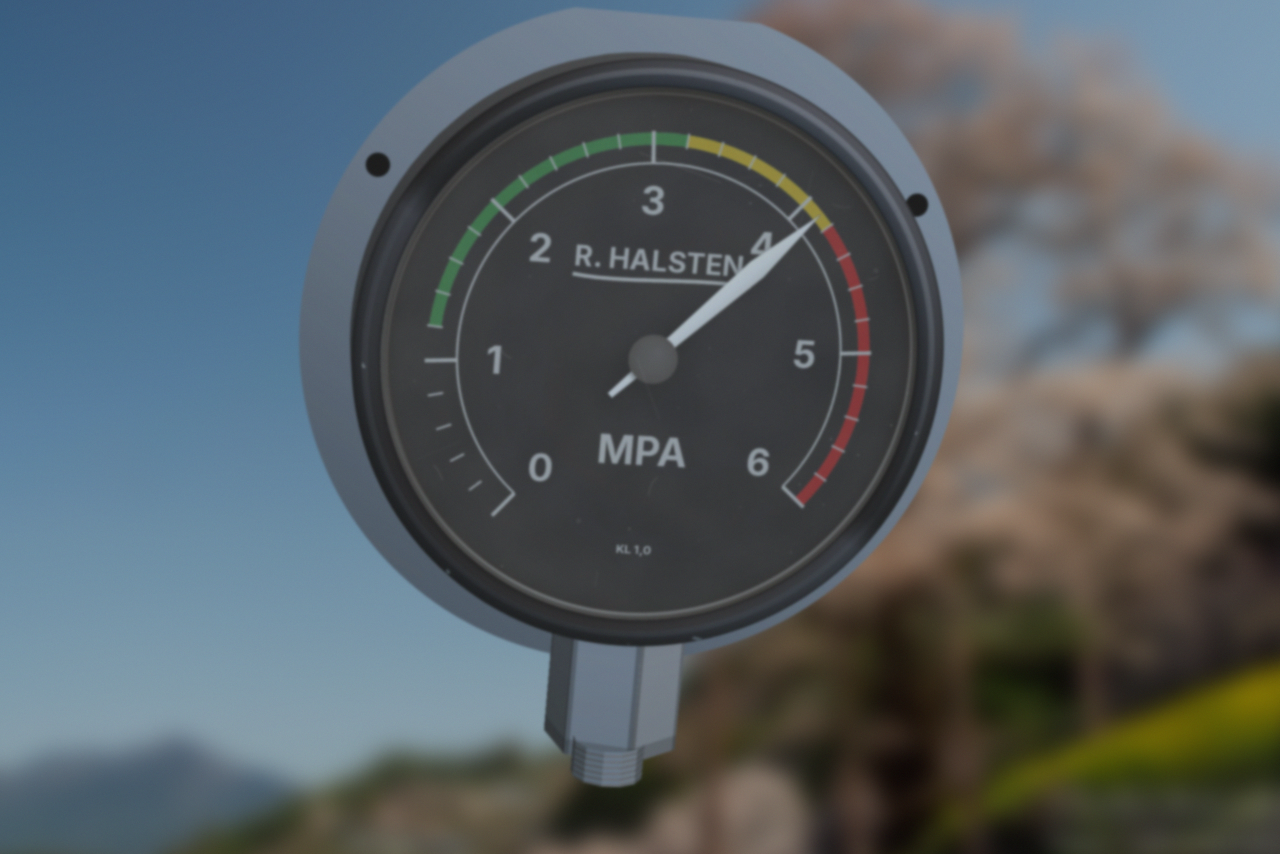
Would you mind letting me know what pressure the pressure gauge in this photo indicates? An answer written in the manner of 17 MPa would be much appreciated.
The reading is 4.1 MPa
